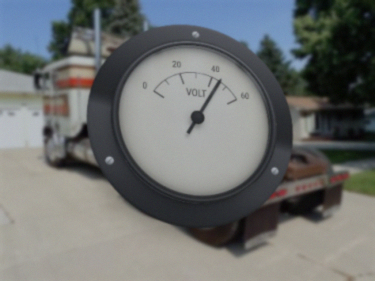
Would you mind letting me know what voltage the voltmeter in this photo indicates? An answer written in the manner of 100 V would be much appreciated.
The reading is 45 V
